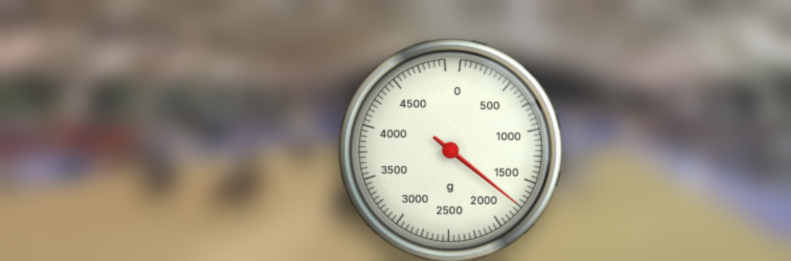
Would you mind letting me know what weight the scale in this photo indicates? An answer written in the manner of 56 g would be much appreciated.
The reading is 1750 g
